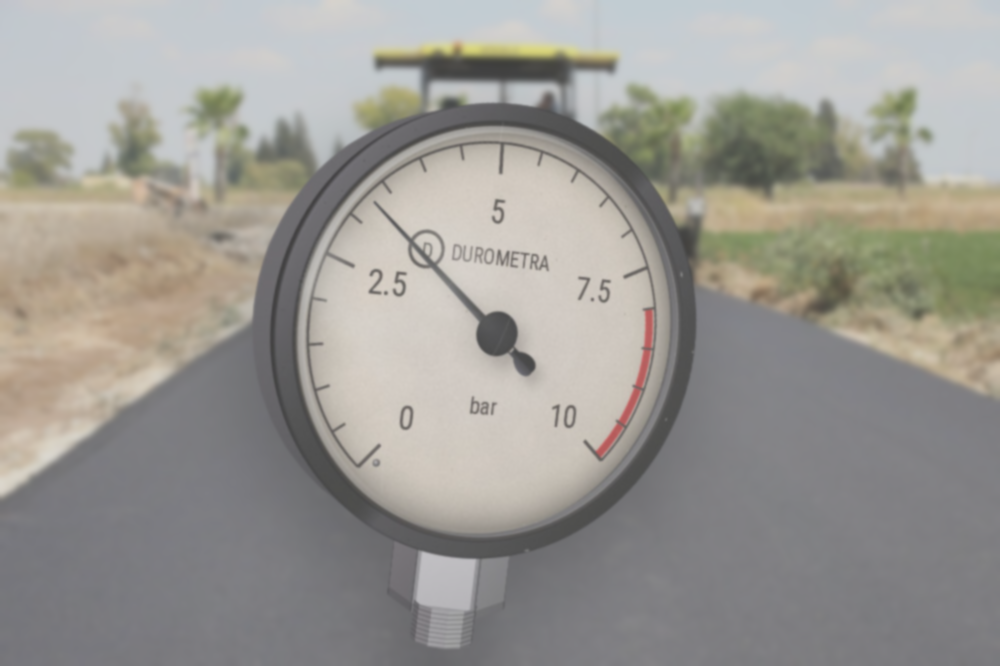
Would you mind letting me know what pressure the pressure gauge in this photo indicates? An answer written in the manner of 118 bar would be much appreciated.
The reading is 3.25 bar
